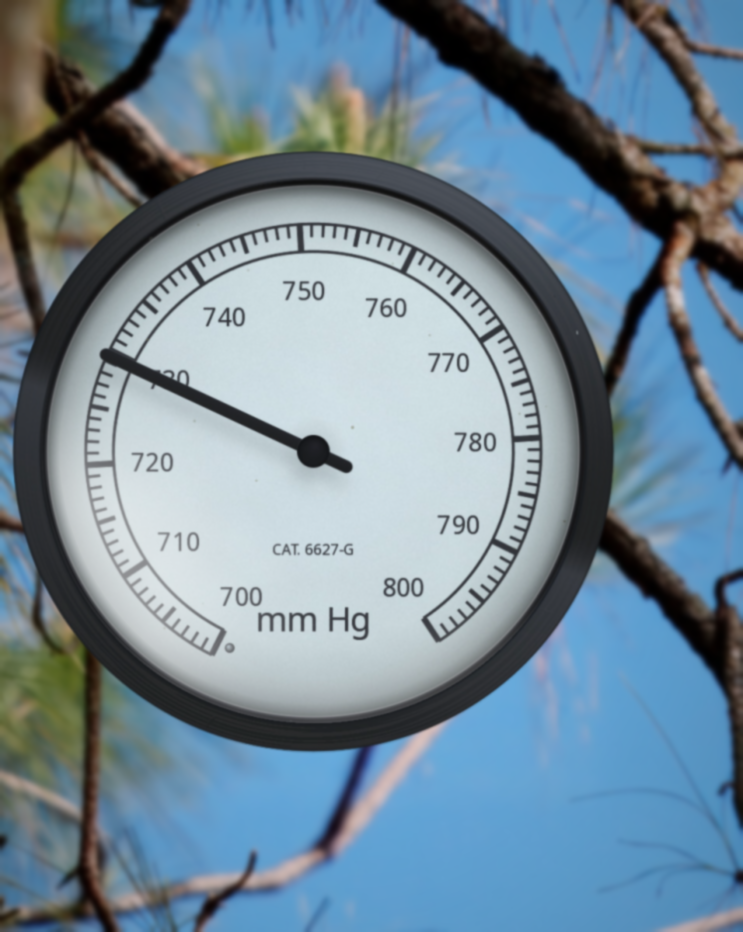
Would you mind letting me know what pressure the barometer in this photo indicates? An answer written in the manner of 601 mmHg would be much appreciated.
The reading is 729.5 mmHg
